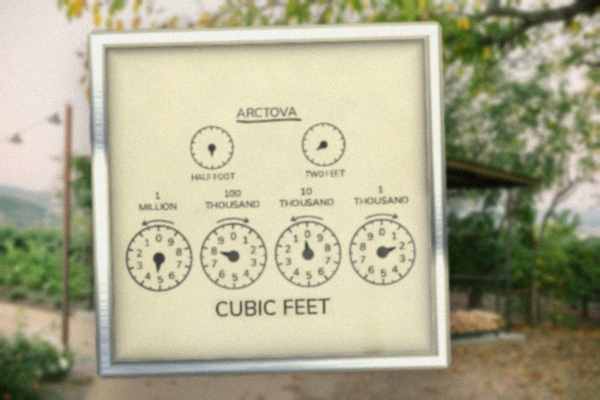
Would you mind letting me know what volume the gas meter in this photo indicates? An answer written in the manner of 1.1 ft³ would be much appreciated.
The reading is 480200 ft³
